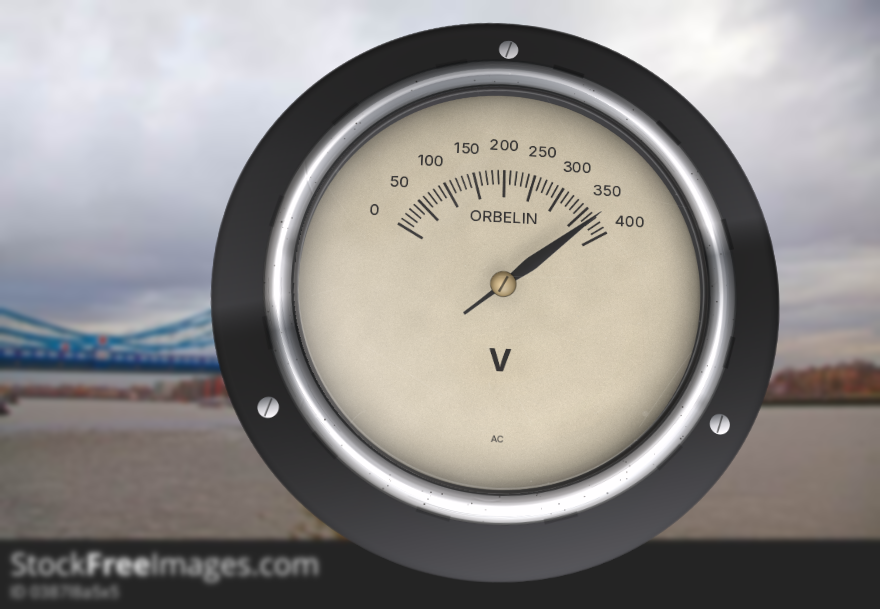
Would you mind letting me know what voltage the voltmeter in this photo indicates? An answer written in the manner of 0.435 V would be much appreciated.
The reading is 370 V
